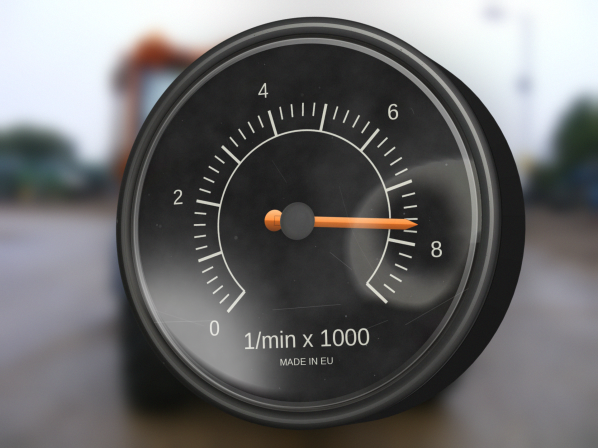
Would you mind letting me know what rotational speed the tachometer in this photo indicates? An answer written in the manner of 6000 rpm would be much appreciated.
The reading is 7700 rpm
